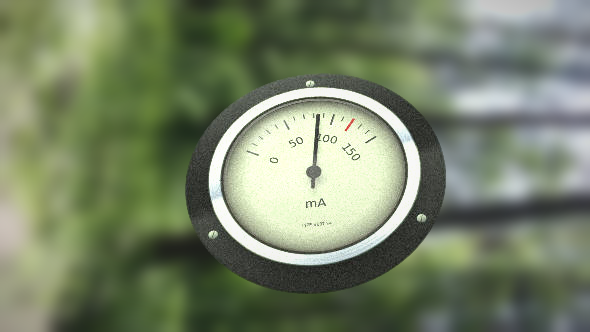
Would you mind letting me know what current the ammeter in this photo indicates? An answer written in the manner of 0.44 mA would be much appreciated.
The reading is 85 mA
